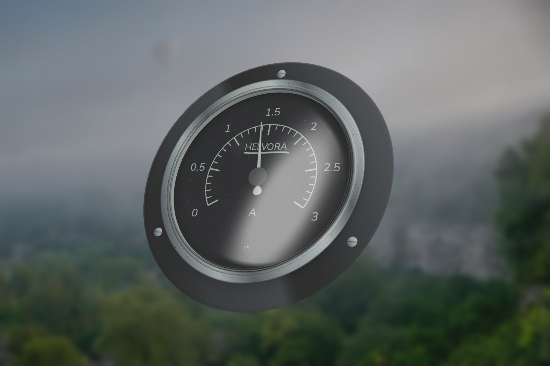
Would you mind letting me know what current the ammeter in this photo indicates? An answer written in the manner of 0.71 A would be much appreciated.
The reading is 1.4 A
